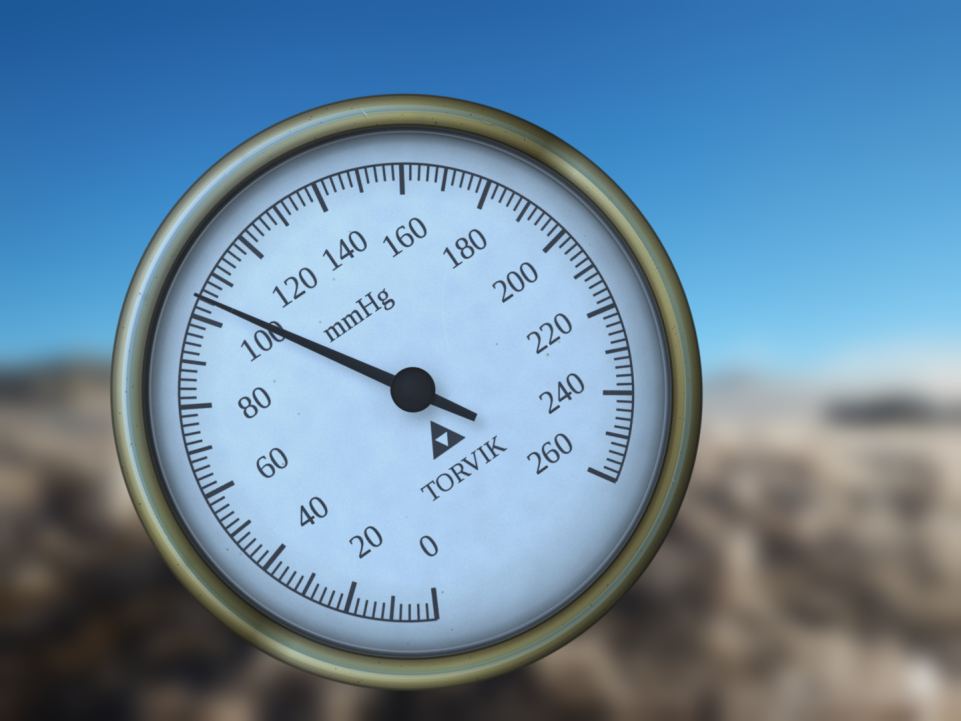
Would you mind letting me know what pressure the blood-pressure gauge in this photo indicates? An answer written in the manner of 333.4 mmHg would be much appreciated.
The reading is 104 mmHg
